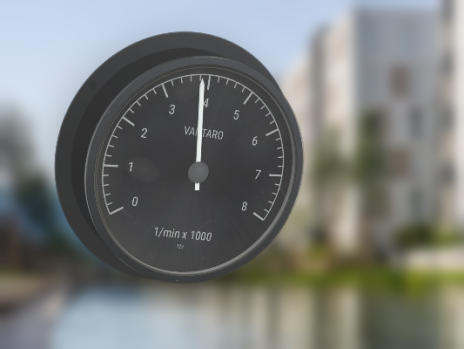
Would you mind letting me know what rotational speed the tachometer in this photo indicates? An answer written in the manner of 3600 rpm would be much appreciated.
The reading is 3800 rpm
